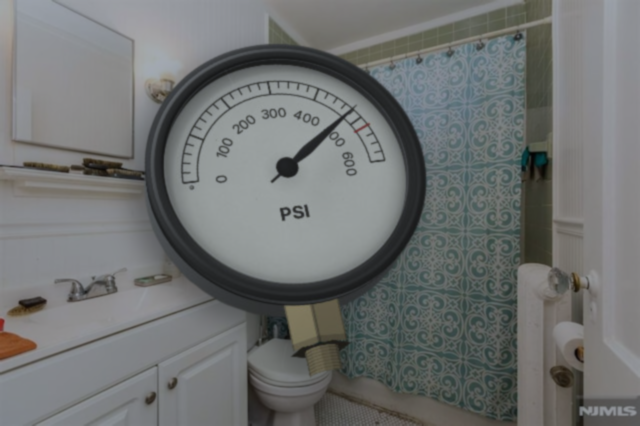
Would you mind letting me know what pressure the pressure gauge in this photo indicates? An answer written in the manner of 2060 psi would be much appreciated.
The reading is 480 psi
